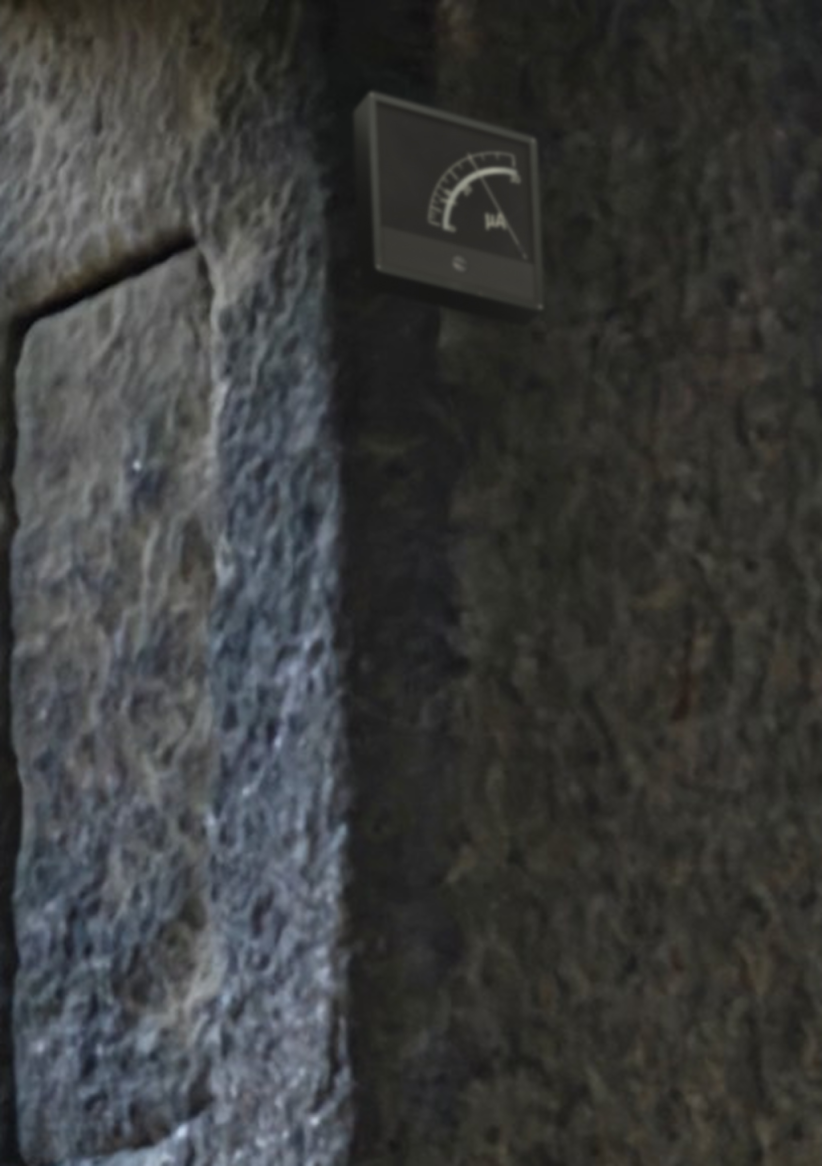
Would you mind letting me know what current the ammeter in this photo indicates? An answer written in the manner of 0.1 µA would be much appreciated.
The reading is 24 µA
